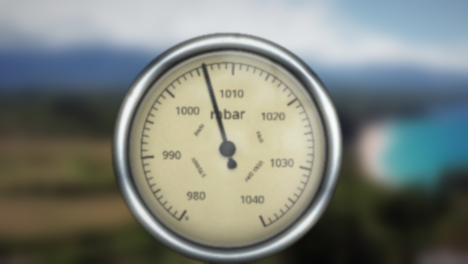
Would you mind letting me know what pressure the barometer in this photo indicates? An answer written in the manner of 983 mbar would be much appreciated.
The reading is 1006 mbar
